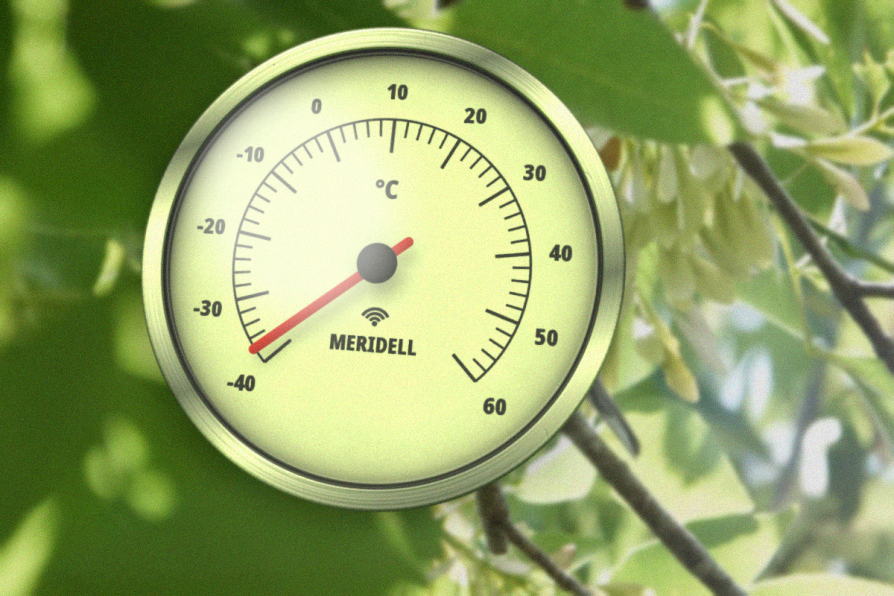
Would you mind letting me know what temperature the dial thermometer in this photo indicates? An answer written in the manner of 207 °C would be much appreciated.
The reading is -38 °C
